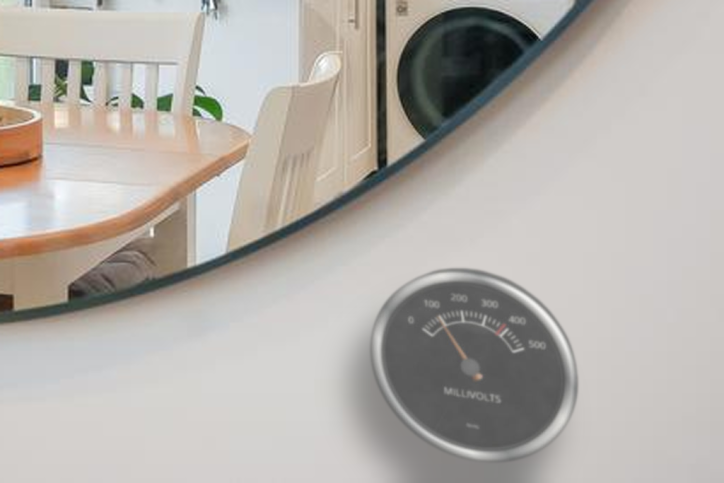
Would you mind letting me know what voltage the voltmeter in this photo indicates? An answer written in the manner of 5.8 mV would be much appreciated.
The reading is 100 mV
